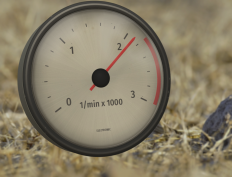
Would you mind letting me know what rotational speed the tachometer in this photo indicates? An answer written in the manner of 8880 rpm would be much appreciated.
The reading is 2100 rpm
